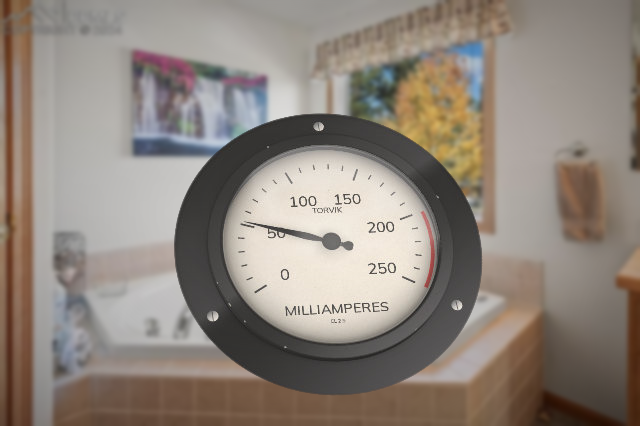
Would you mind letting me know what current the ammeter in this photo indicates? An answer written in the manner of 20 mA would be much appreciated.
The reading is 50 mA
